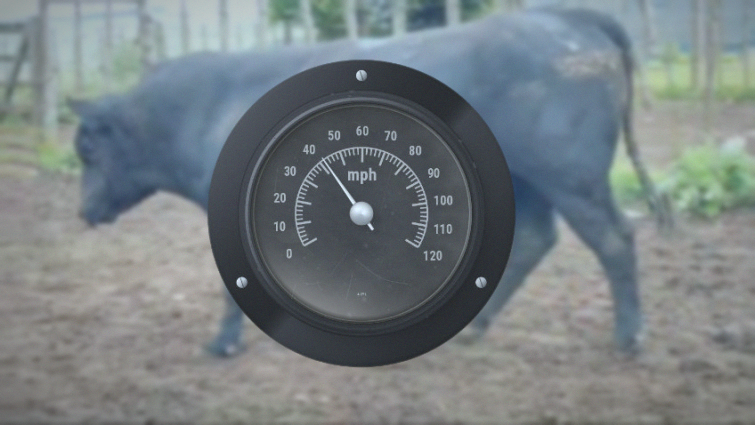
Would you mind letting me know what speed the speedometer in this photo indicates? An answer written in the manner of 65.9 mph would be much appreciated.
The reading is 42 mph
